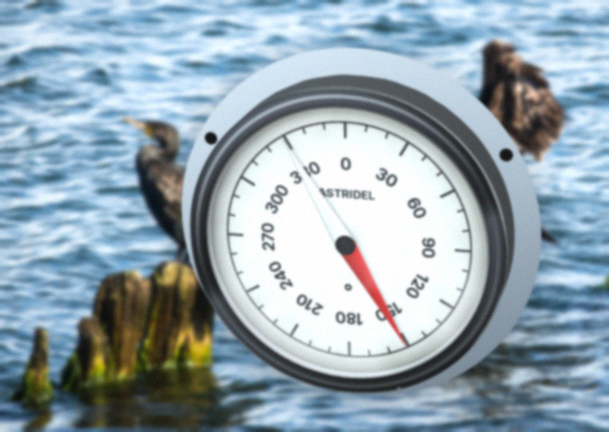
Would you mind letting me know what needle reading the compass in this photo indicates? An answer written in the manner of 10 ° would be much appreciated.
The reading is 150 °
